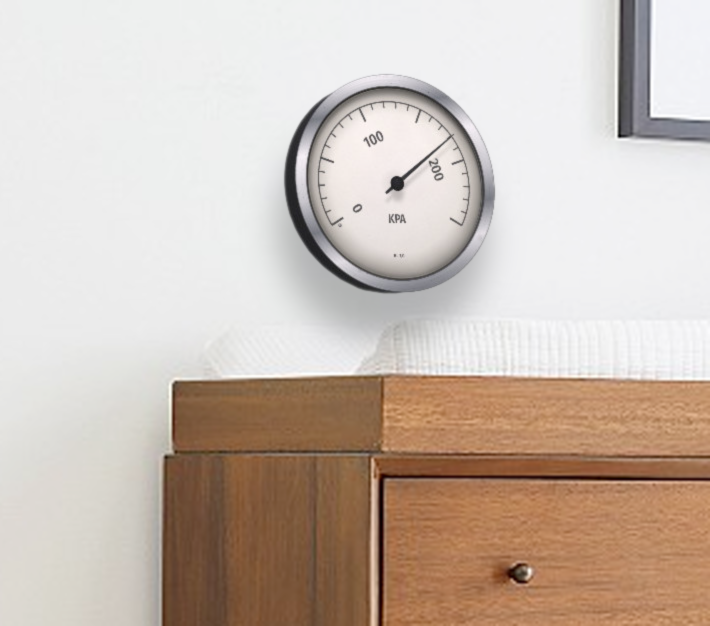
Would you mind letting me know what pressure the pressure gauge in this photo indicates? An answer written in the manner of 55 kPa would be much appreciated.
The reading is 180 kPa
